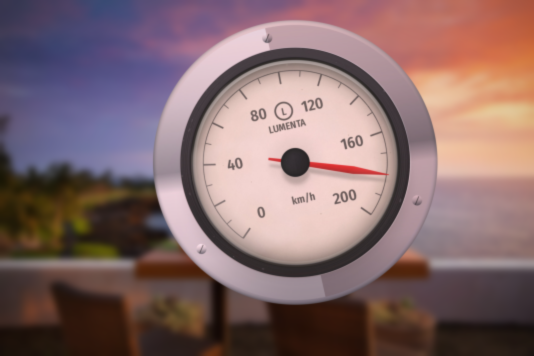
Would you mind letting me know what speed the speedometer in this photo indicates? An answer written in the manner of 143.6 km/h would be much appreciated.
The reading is 180 km/h
